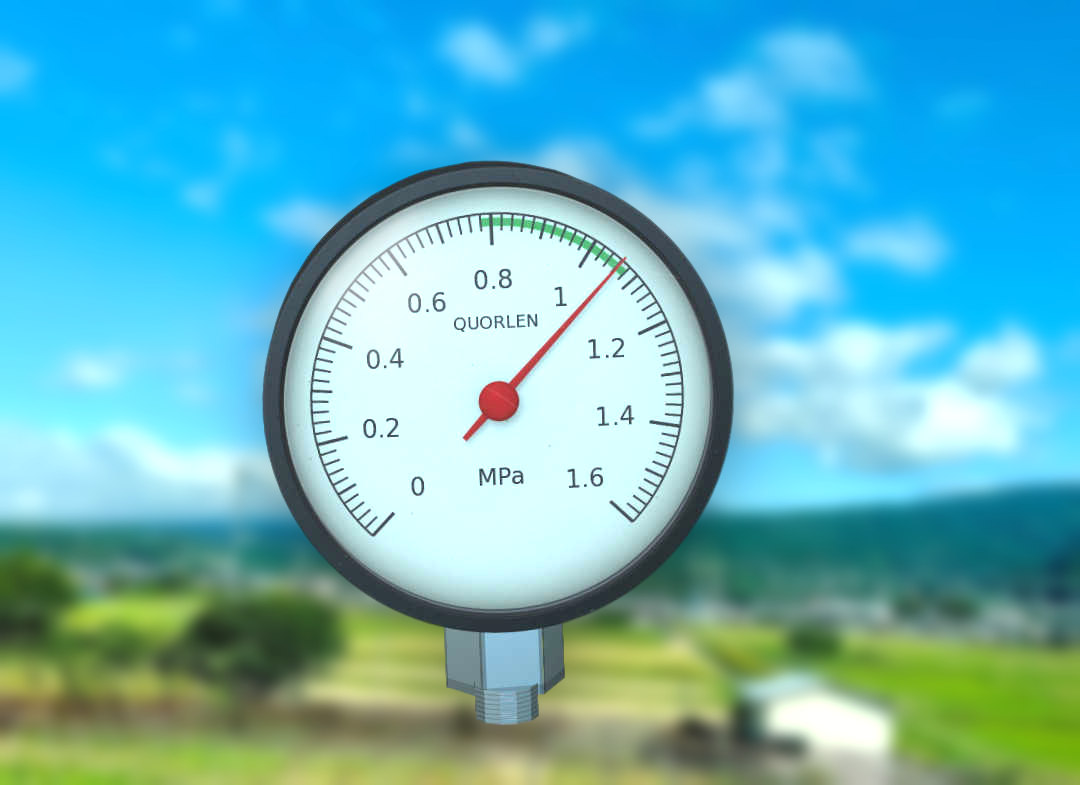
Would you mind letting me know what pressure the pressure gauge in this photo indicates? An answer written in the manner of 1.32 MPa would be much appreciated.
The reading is 1.06 MPa
